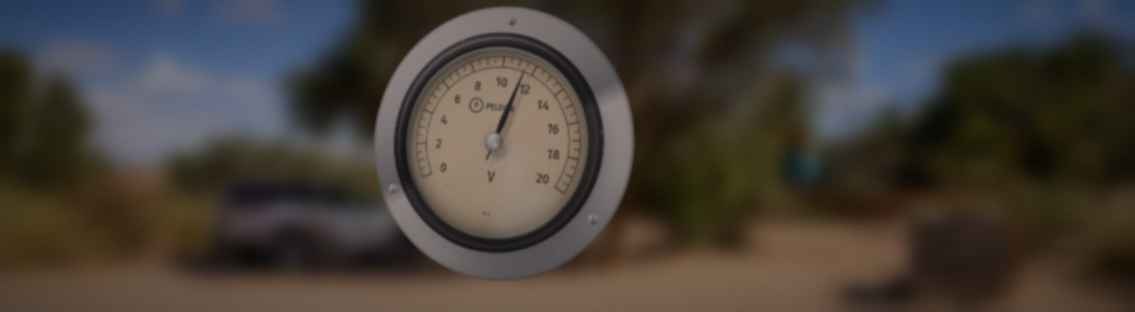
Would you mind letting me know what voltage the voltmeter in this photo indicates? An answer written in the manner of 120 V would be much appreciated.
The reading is 11.5 V
